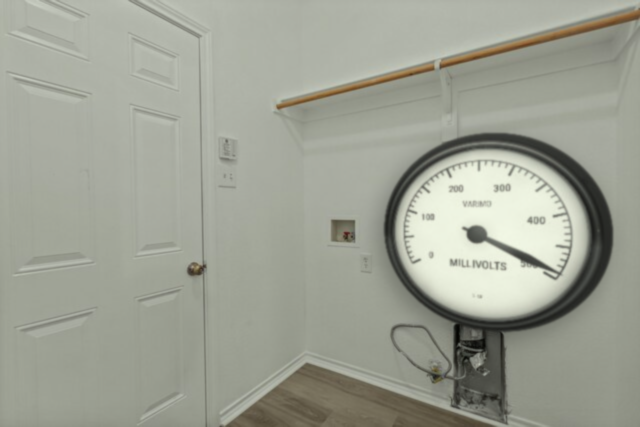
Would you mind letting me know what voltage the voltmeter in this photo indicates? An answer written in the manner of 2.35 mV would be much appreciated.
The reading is 490 mV
